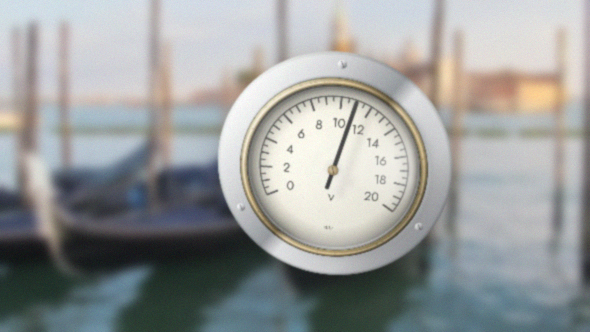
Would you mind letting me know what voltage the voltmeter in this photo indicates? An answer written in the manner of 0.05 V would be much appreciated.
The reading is 11 V
